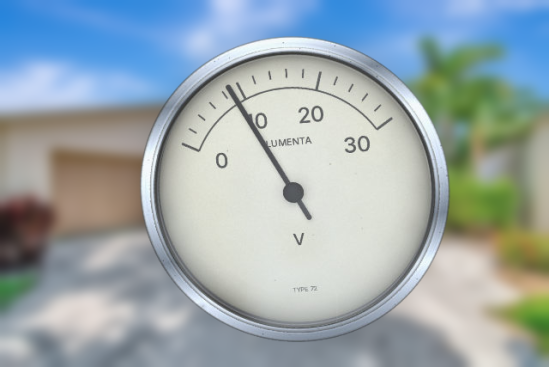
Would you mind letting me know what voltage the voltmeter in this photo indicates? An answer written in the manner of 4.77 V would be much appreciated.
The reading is 9 V
